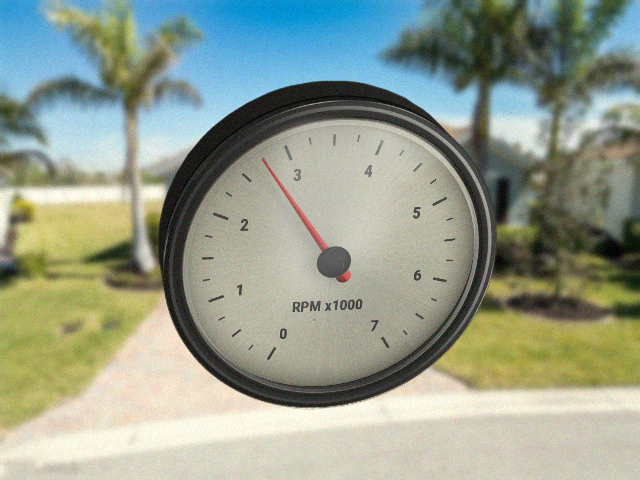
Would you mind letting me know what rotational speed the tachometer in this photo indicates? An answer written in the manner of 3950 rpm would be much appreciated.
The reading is 2750 rpm
